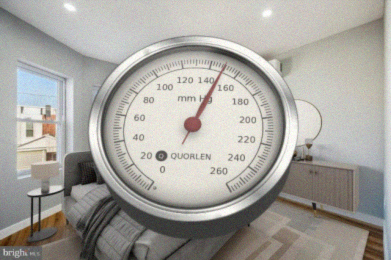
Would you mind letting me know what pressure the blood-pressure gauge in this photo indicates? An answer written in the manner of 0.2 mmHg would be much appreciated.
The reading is 150 mmHg
